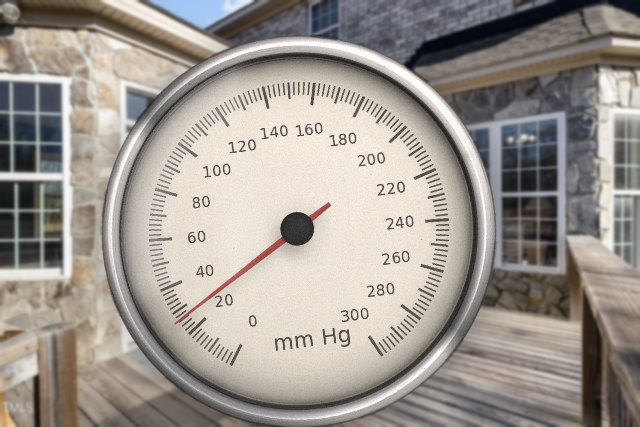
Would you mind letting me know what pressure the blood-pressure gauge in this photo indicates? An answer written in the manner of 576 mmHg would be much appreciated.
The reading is 26 mmHg
